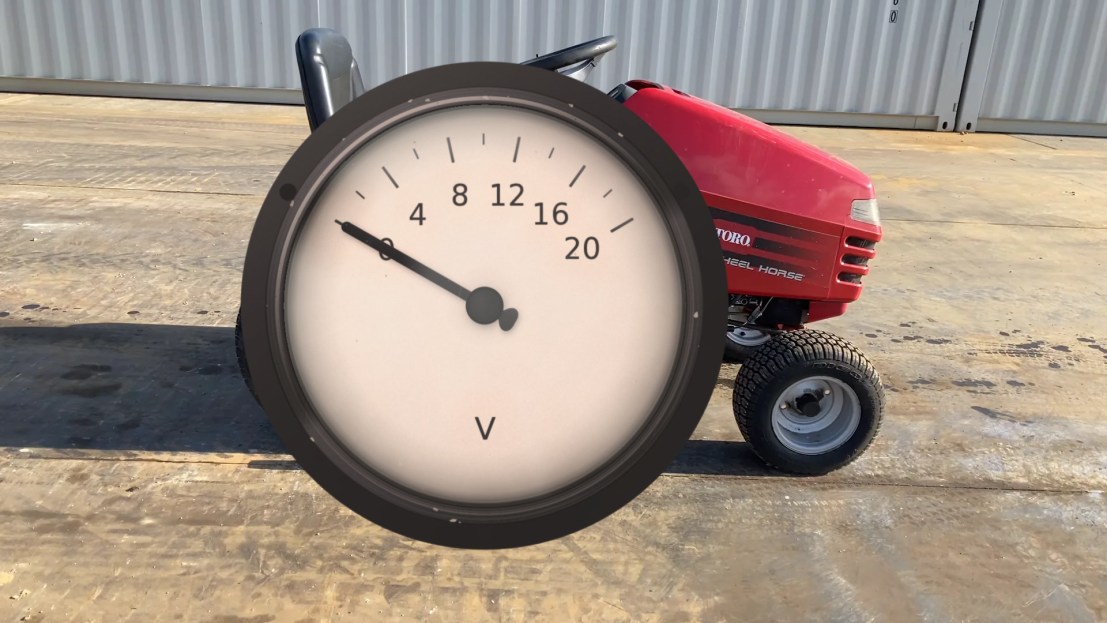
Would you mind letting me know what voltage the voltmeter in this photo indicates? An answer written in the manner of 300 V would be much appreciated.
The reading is 0 V
